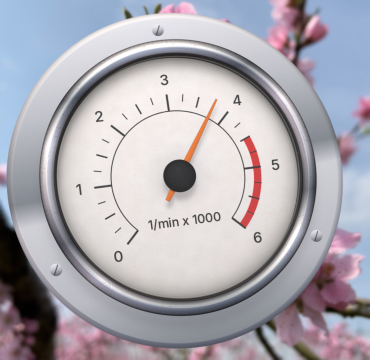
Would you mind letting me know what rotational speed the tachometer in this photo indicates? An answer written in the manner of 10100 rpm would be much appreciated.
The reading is 3750 rpm
